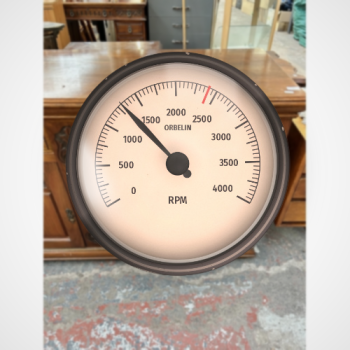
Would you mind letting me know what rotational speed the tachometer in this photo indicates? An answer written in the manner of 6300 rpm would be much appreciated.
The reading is 1300 rpm
